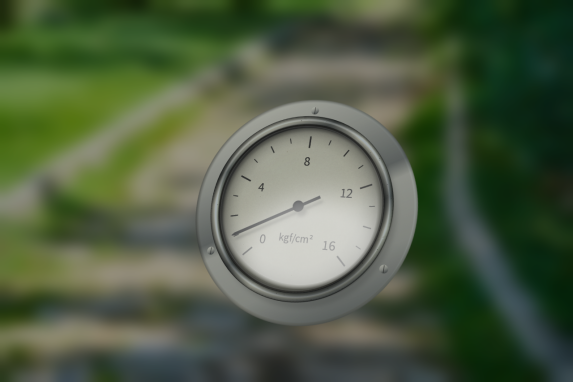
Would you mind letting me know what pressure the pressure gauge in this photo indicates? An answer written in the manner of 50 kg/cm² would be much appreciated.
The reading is 1 kg/cm²
